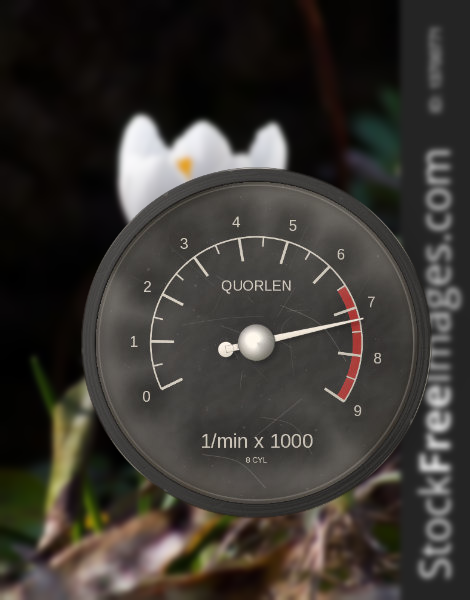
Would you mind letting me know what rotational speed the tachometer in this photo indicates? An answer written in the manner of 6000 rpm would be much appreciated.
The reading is 7250 rpm
